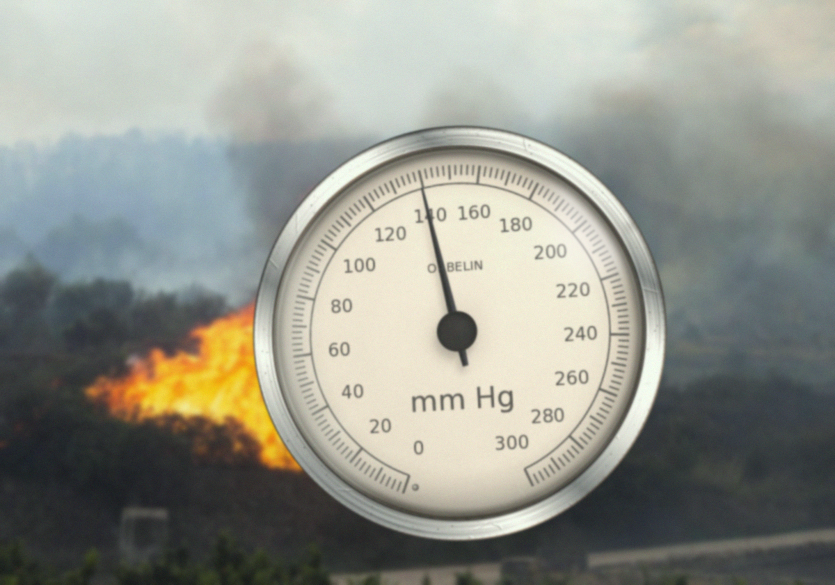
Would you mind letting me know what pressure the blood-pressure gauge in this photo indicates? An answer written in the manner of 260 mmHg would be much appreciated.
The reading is 140 mmHg
